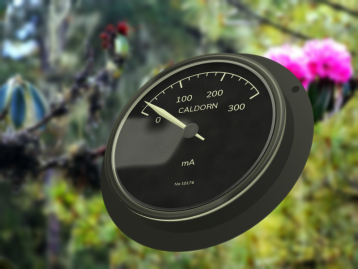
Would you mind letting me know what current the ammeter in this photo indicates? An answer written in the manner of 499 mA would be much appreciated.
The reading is 20 mA
